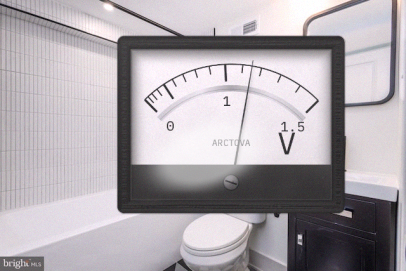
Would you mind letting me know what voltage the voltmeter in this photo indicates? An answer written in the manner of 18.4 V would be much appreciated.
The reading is 1.15 V
